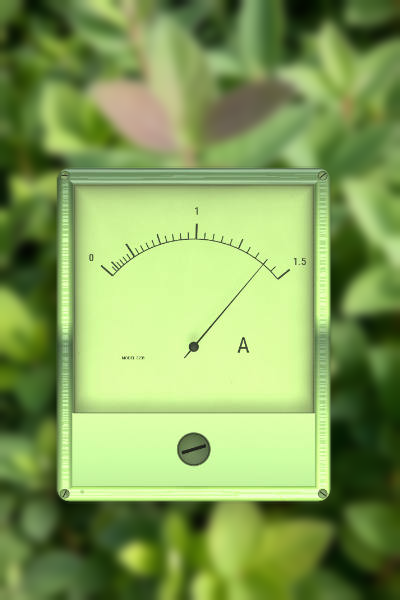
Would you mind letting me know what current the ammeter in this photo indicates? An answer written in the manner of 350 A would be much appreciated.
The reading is 1.4 A
